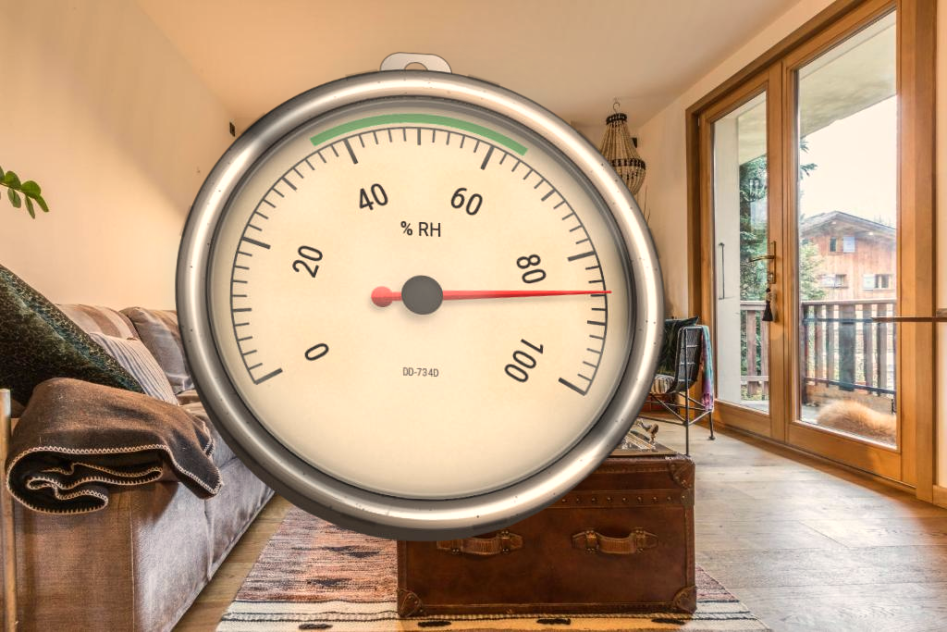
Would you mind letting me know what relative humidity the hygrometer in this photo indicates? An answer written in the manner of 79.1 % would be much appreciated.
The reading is 86 %
